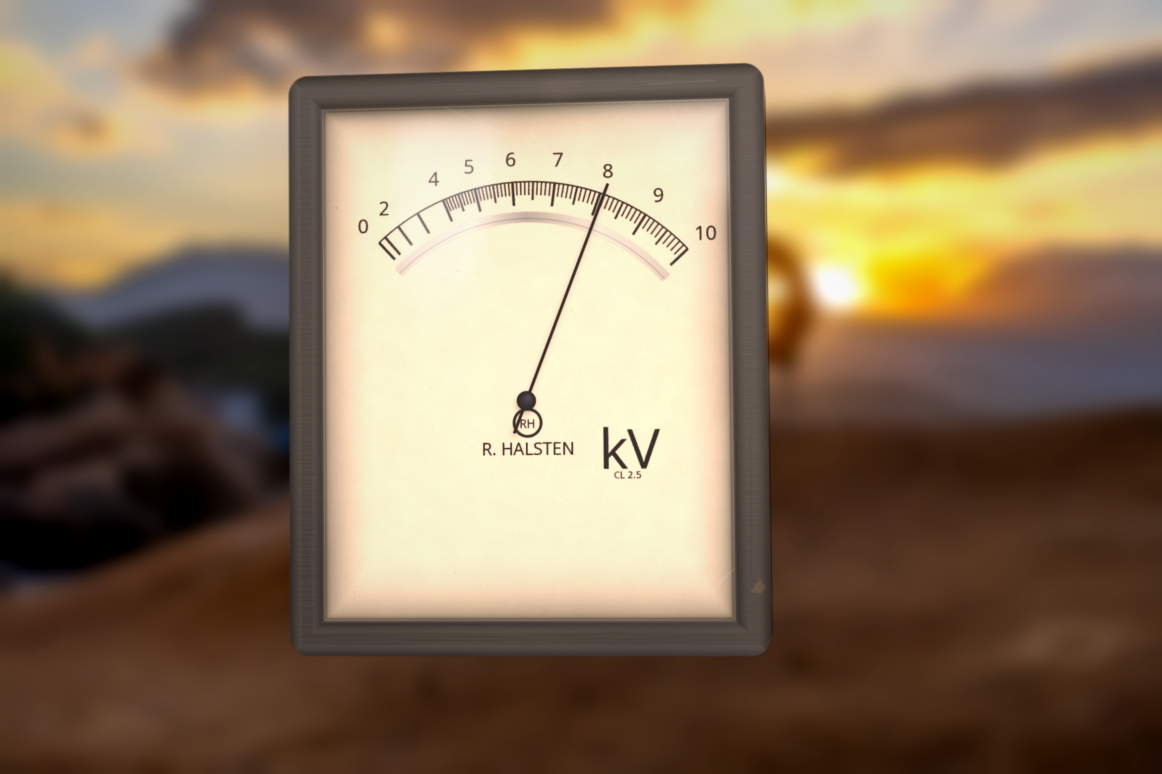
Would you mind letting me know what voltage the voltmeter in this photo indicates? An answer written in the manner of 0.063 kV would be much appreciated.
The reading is 8.1 kV
